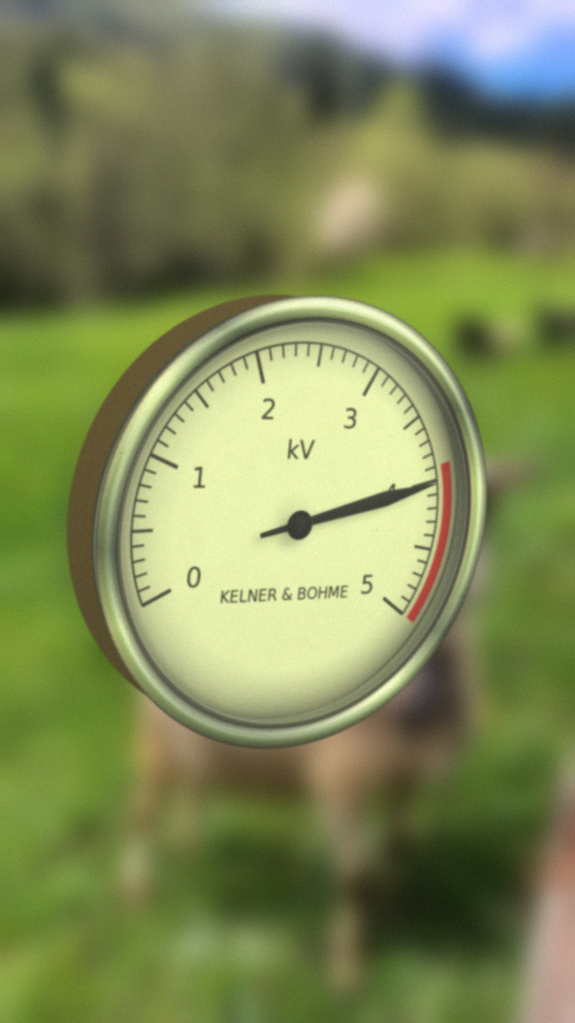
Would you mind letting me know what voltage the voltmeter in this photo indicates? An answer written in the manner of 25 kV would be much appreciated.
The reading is 4 kV
